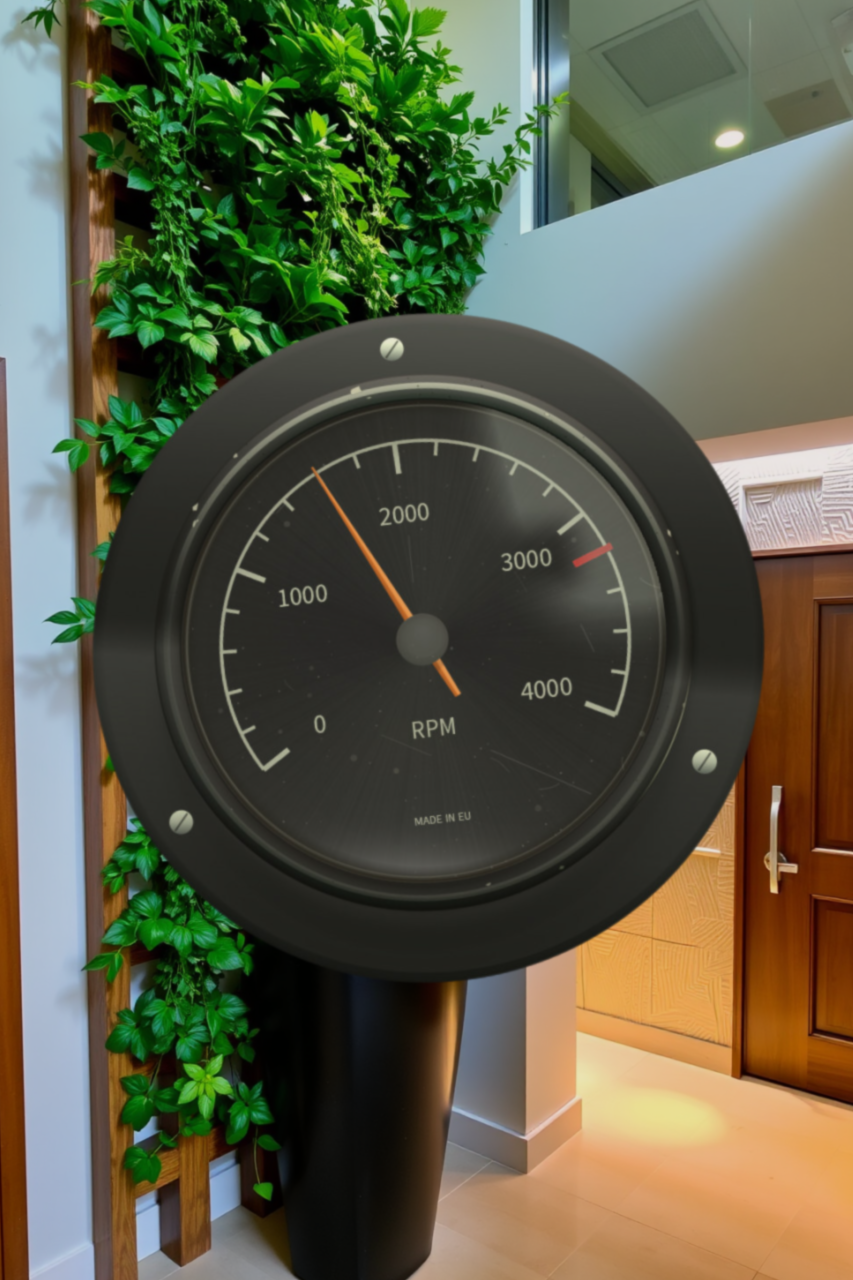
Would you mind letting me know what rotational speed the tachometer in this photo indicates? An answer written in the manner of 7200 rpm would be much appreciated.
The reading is 1600 rpm
